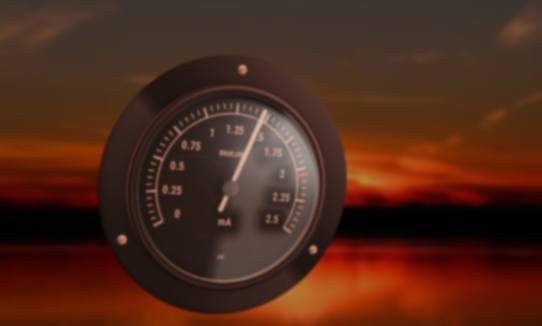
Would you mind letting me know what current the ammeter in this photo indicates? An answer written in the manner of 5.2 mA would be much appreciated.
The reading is 1.45 mA
